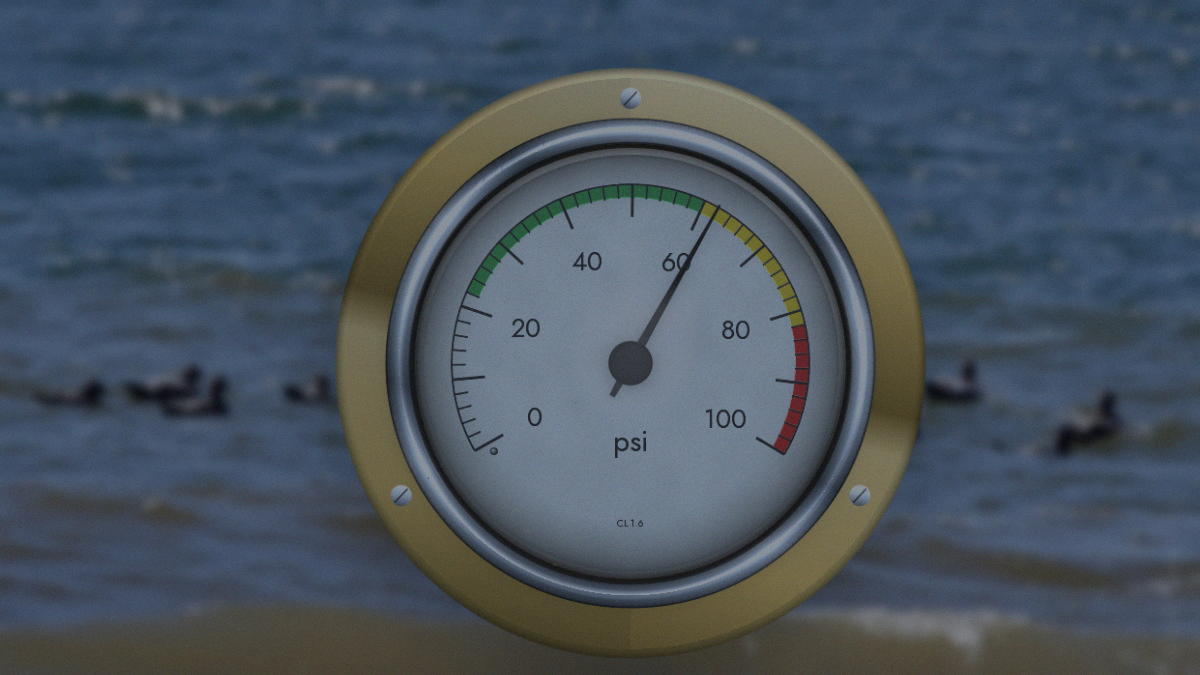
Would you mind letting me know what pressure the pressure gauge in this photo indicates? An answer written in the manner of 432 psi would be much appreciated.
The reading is 62 psi
